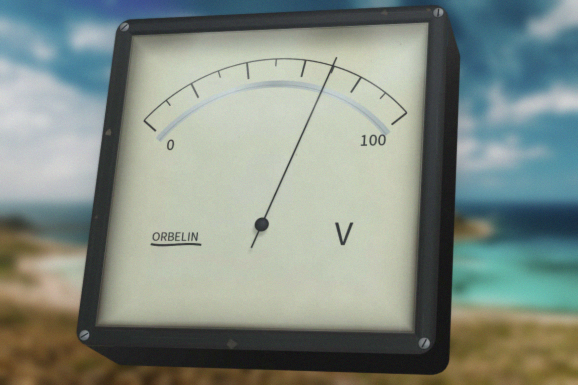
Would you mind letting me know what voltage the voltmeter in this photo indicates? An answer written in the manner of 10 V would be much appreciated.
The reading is 70 V
